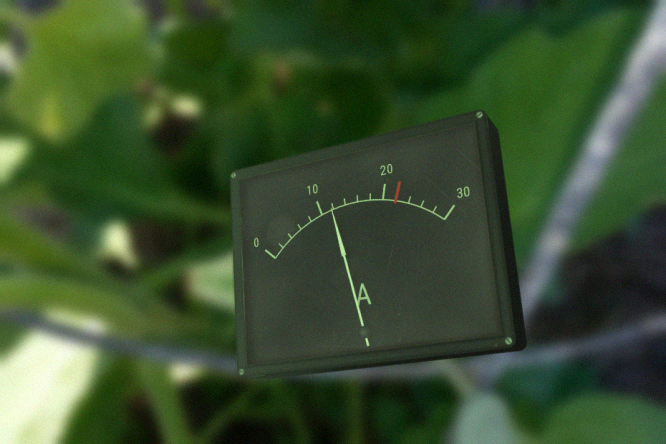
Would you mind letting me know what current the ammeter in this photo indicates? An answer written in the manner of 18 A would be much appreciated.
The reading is 12 A
